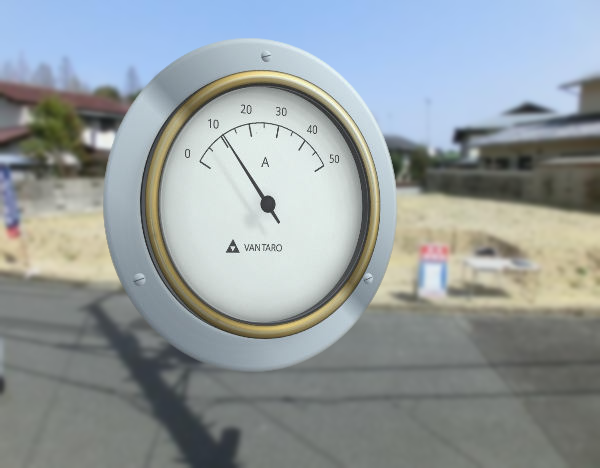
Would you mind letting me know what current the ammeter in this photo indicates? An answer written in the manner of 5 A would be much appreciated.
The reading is 10 A
